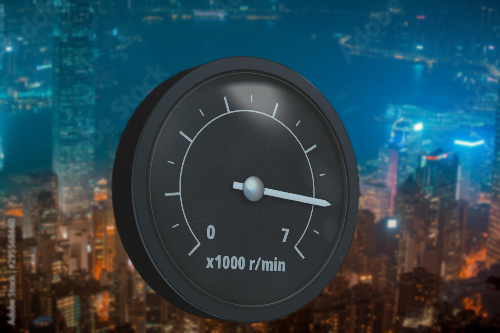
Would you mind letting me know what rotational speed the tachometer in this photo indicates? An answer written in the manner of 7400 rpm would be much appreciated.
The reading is 6000 rpm
